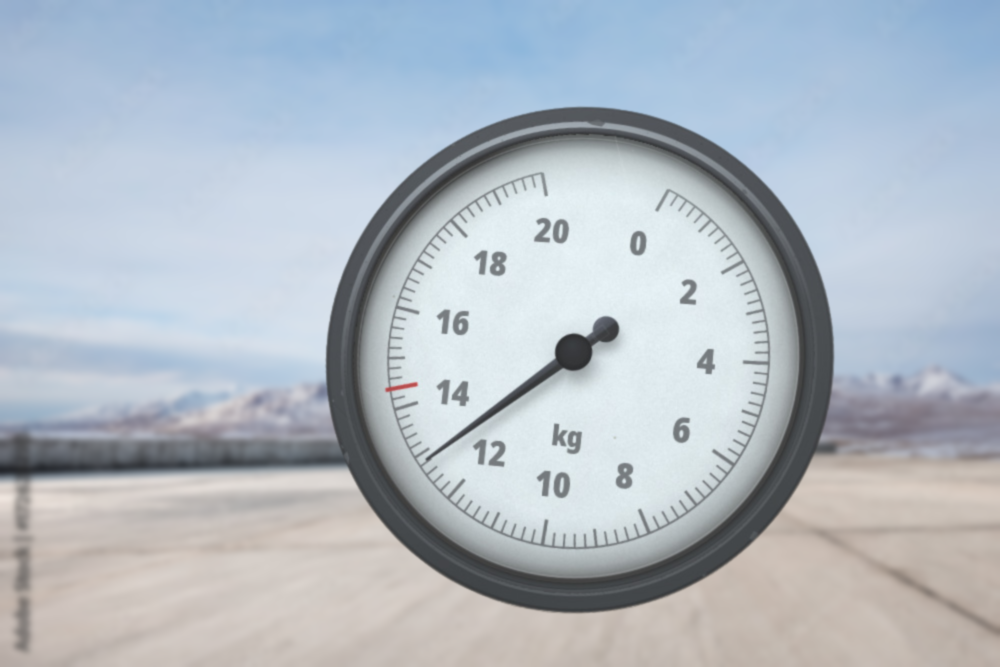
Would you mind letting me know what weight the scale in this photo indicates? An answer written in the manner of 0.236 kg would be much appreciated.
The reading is 12.8 kg
